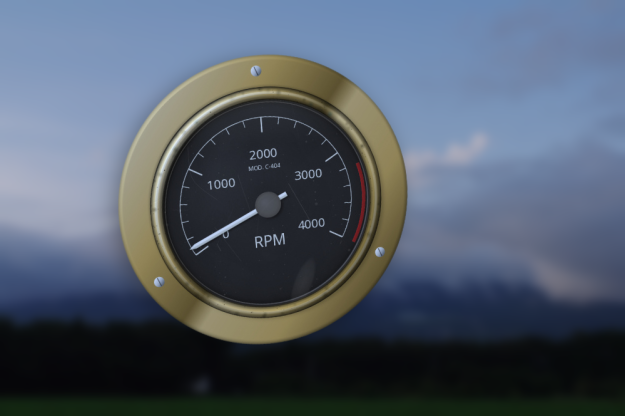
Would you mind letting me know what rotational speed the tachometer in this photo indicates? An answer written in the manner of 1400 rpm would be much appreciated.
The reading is 100 rpm
